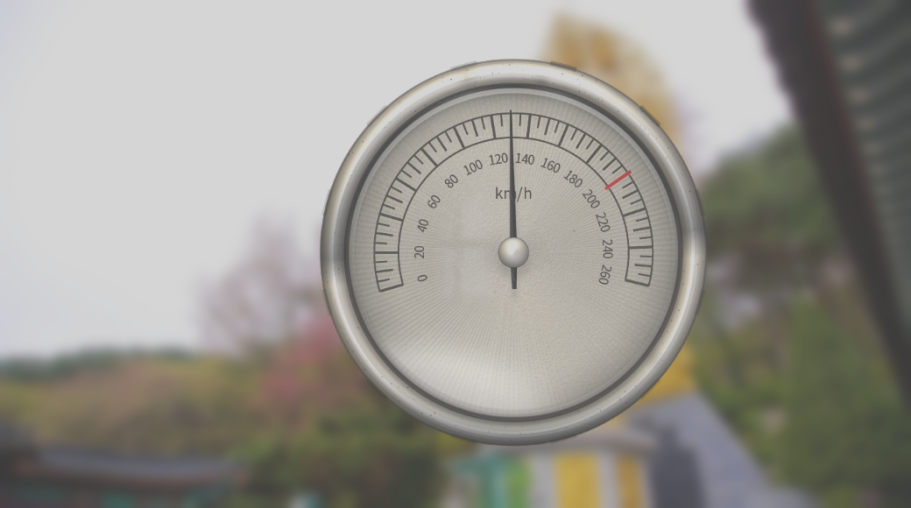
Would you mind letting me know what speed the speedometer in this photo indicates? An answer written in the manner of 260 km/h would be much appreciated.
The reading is 130 km/h
